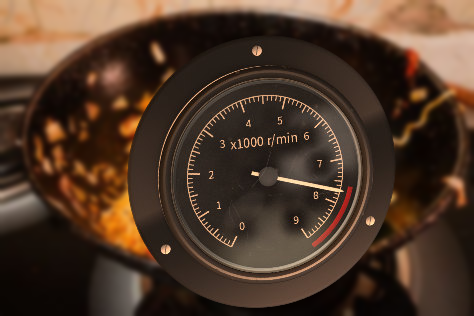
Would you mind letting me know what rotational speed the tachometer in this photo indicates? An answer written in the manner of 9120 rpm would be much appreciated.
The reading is 7700 rpm
